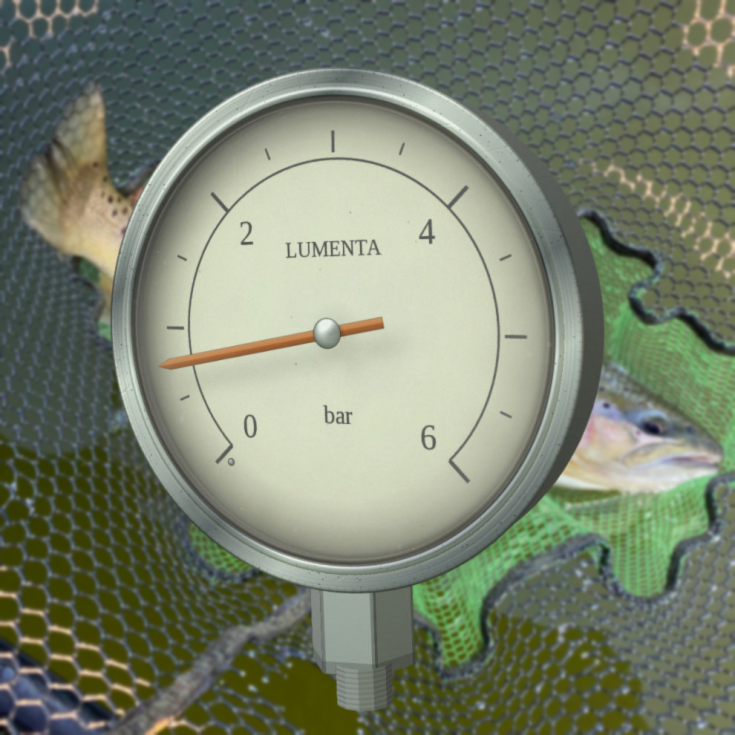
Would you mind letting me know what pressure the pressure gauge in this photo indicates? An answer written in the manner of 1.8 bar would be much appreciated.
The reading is 0.75 bar
